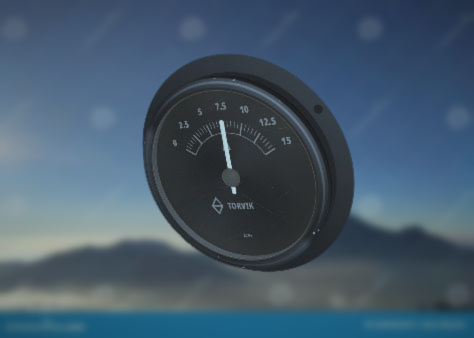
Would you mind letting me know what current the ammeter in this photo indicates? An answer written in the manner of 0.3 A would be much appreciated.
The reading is 7.5 A
